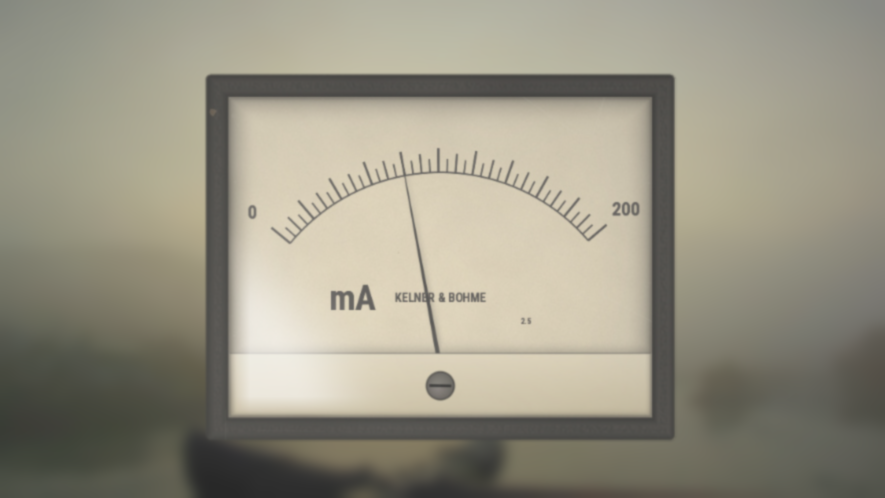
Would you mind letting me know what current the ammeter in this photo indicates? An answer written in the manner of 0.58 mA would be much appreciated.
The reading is 80 mA
